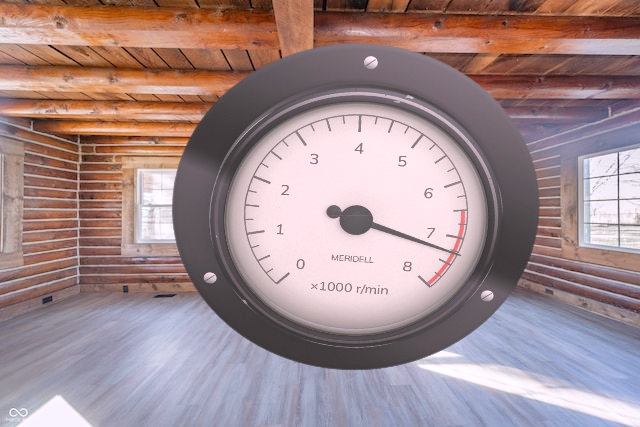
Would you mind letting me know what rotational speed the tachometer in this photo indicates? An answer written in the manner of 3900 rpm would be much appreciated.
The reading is 7250 rpm
